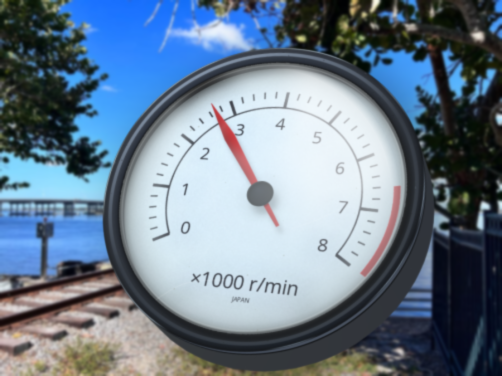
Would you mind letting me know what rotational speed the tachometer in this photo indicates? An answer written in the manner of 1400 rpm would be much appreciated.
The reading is 2700 rpm
